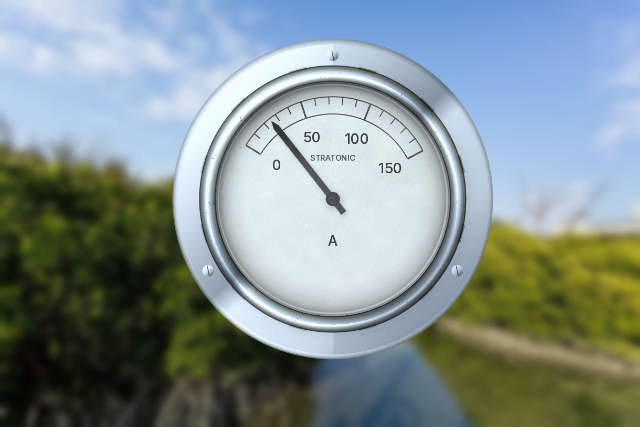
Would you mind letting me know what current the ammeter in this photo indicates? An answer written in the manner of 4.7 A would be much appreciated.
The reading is 25 A
